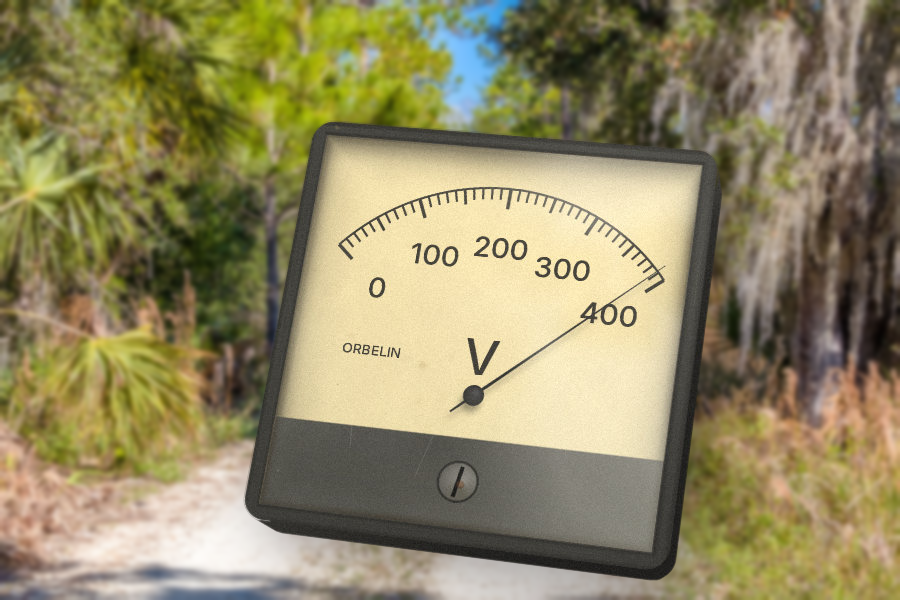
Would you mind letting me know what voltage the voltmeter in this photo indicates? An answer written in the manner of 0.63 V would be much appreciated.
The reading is 390 V
